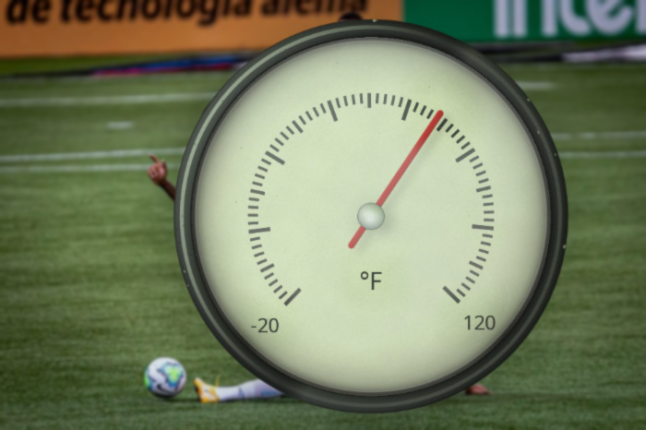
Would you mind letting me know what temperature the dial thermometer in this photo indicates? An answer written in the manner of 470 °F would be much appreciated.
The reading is 68 °F
